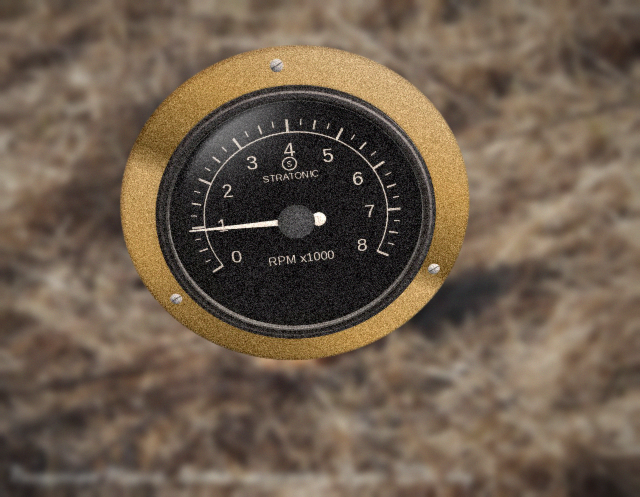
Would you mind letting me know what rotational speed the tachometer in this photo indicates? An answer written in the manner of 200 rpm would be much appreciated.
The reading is 1000 rpm
